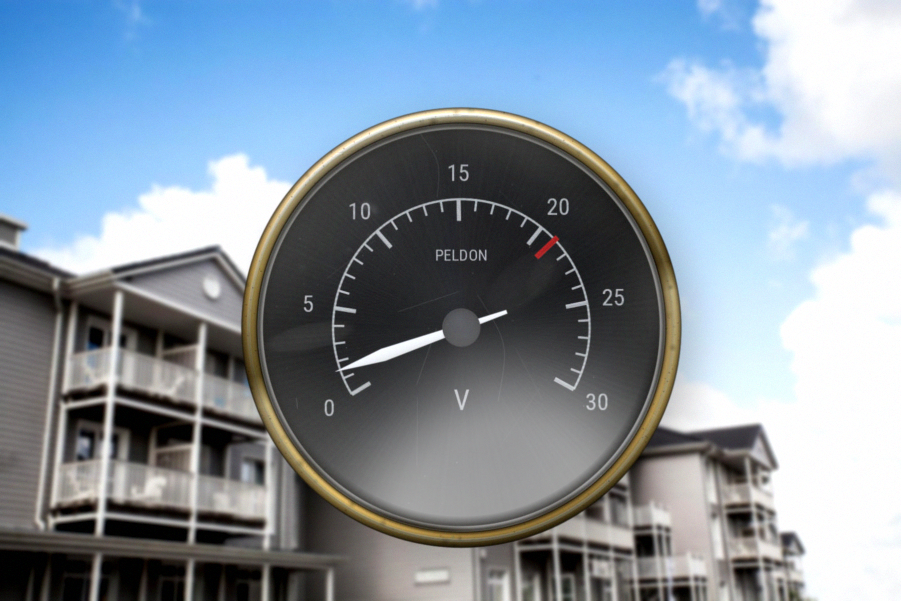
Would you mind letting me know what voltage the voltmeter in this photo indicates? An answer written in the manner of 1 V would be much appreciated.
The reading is 1.5 V
